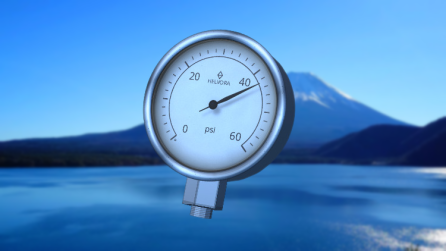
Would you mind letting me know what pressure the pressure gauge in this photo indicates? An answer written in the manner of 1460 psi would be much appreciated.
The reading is 43 psi
